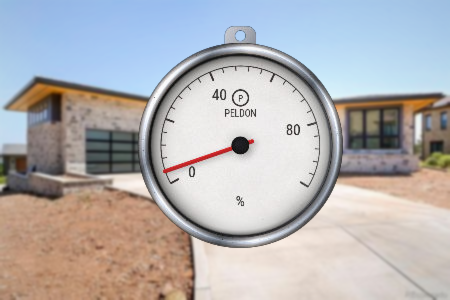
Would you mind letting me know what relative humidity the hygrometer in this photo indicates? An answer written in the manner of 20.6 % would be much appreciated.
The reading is 4 %
